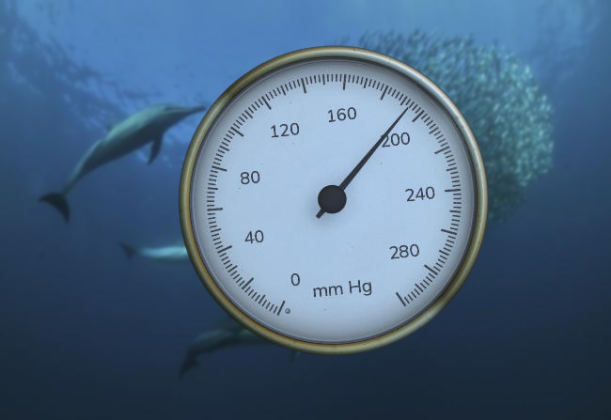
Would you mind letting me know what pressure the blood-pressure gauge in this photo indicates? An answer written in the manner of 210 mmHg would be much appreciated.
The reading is 194 mmHg
